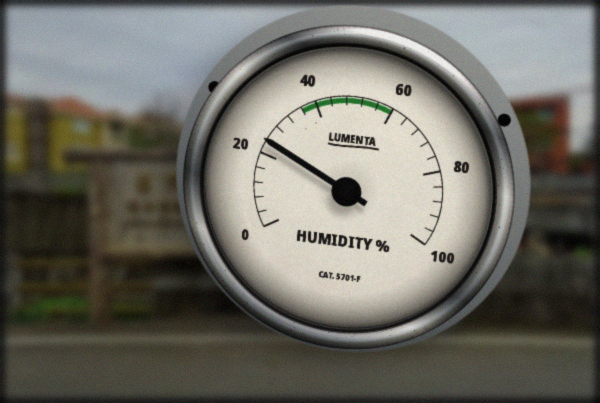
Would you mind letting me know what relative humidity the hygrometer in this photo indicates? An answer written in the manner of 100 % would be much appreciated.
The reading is 24 %
